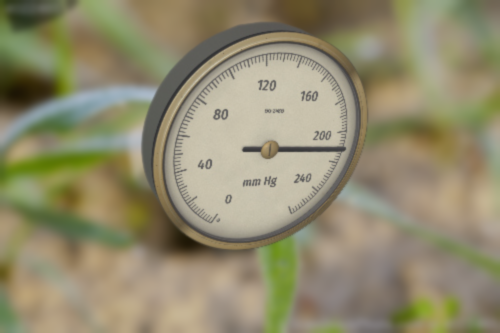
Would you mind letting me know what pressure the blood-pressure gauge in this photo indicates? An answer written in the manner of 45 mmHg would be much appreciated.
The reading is 210 mmHg
